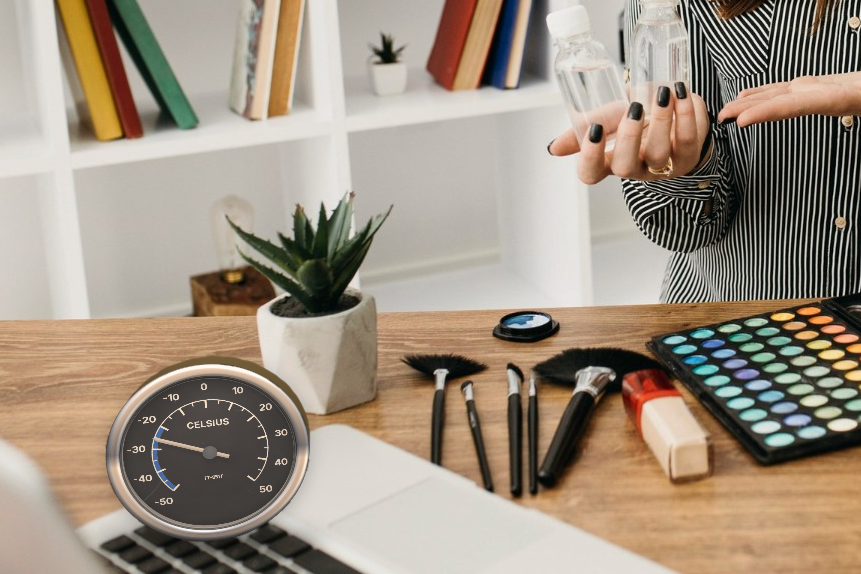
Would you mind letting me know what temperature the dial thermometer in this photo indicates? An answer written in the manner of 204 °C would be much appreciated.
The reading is -25 °C
